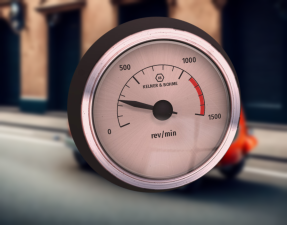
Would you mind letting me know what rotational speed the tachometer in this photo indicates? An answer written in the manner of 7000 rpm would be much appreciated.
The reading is 250 rpm
